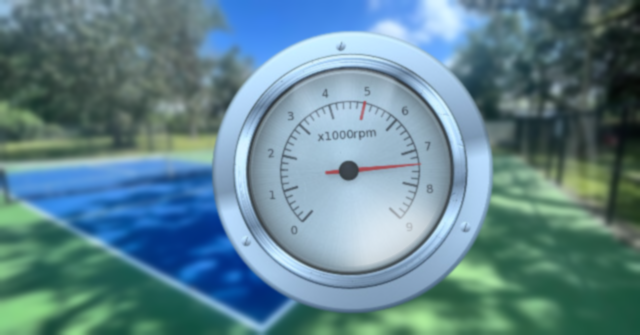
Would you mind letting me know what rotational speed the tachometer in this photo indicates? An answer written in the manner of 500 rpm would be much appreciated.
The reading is 7400 rpm
